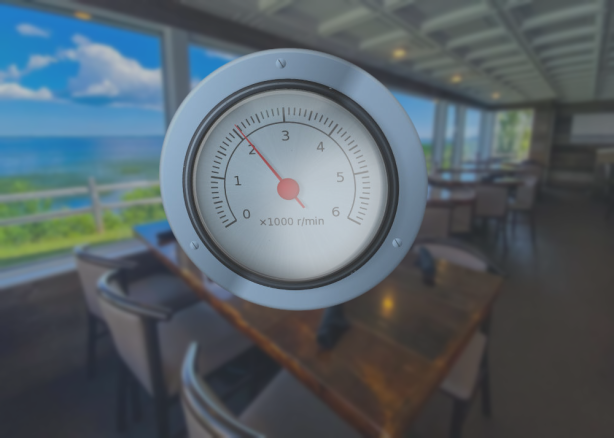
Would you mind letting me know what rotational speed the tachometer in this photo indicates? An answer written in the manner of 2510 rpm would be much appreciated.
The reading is 2100 rpm
